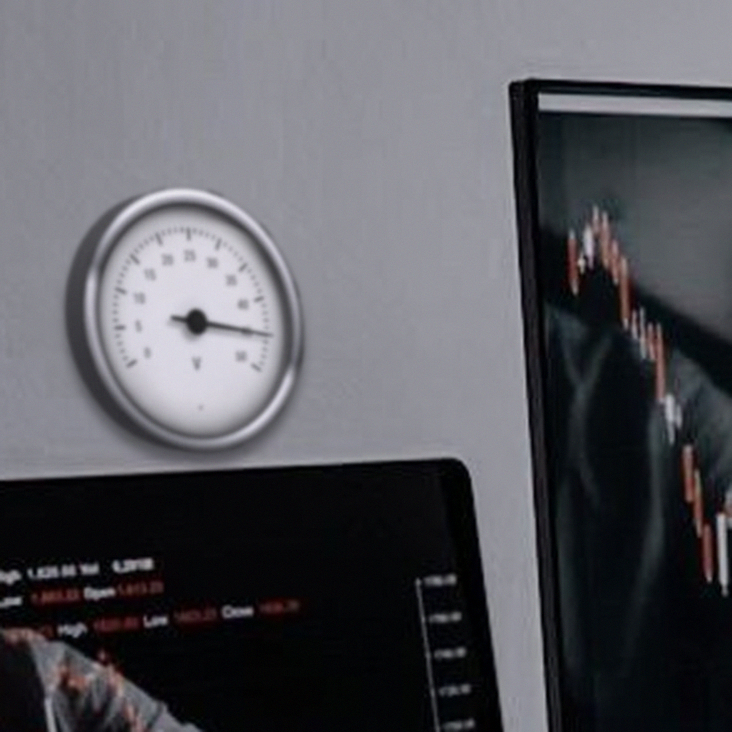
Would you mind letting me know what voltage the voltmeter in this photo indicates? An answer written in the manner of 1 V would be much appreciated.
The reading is 45 V
